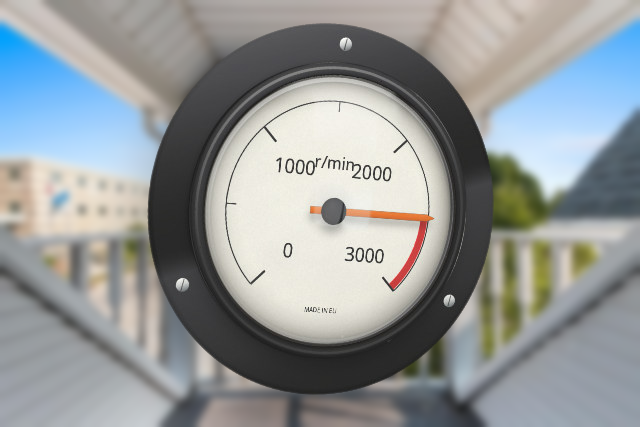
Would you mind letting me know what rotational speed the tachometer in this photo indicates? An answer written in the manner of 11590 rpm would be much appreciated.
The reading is 2500 rpm
